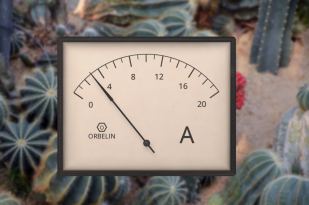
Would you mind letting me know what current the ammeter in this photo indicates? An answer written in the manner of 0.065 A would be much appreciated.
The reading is 3 A
